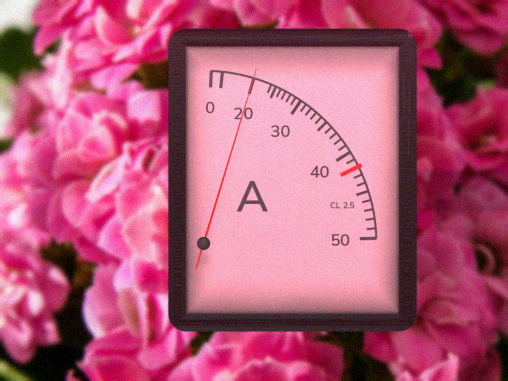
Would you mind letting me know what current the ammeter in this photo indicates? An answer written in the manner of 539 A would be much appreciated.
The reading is 20 A
